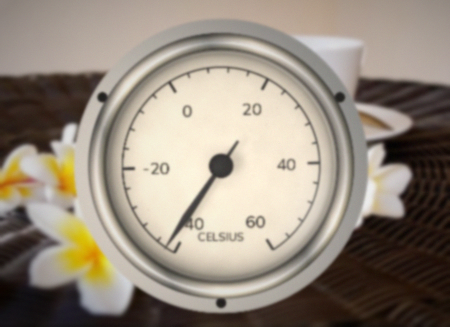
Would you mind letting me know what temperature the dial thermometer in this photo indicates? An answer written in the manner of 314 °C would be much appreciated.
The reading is -38 °C
